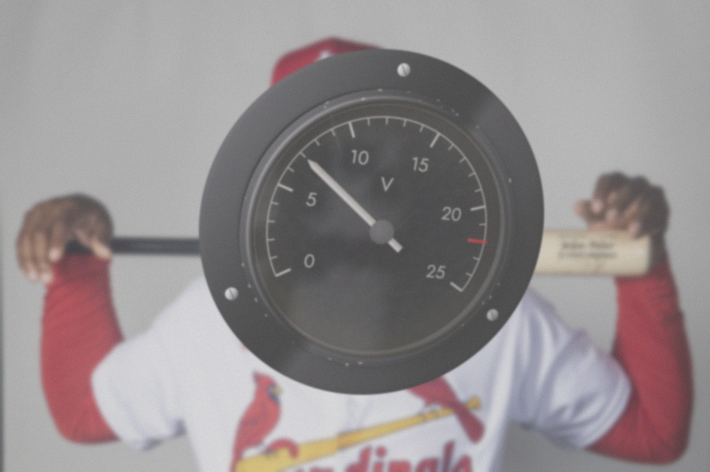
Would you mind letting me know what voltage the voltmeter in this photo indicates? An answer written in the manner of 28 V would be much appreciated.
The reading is 7 V
